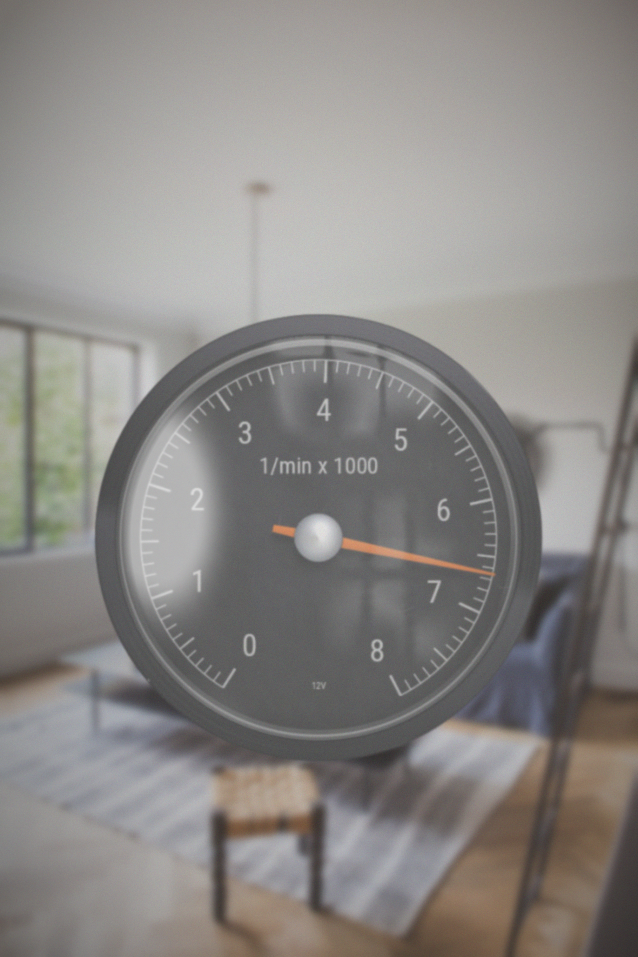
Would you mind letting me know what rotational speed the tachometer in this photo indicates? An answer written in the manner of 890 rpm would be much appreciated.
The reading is 6650 rpm
